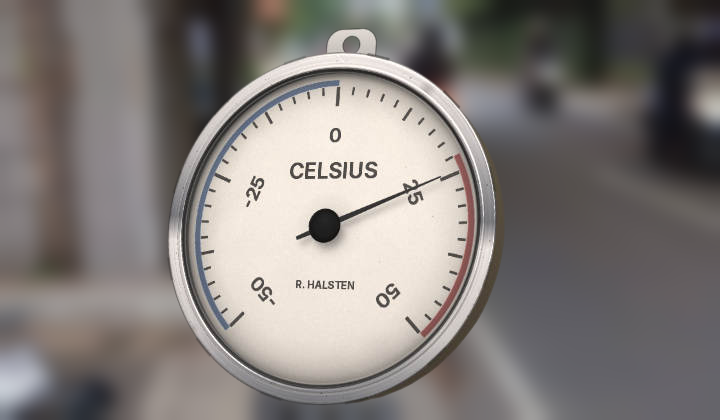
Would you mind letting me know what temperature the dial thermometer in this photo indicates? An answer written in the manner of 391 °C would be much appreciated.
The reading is 25 °C
